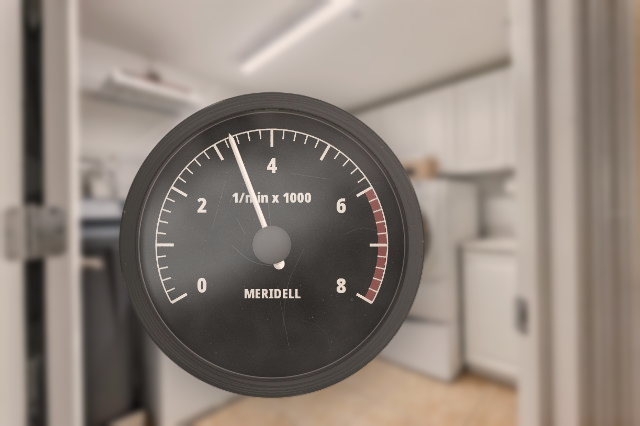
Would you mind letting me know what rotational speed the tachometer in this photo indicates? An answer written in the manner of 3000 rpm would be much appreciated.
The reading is 3300 rpm
